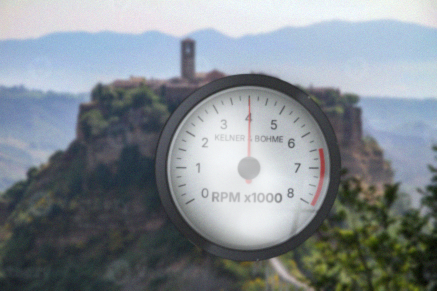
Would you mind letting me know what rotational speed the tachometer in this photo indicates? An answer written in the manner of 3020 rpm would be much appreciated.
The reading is 4000 rpm
